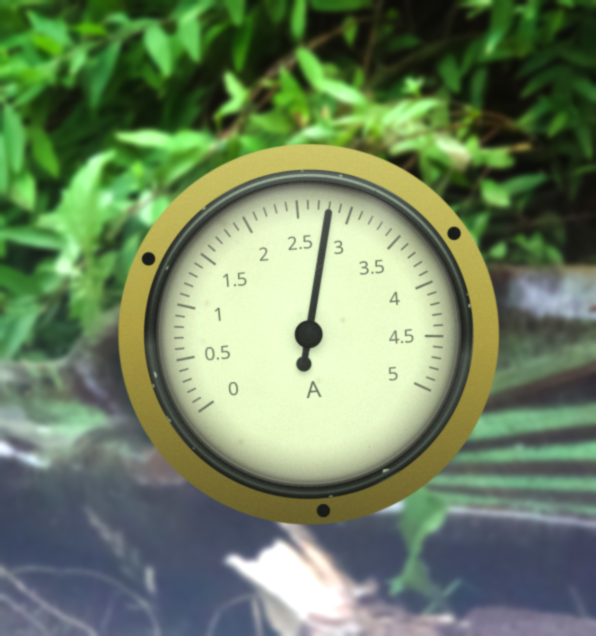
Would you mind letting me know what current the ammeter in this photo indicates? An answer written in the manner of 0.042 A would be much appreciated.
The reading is 2.8 A
